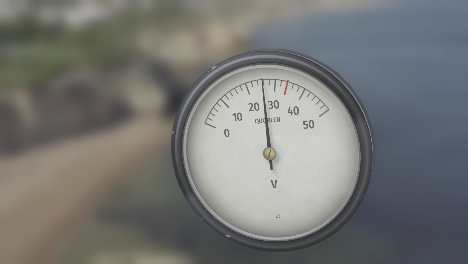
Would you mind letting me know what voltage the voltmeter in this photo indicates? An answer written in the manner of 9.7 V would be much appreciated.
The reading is 26 V
